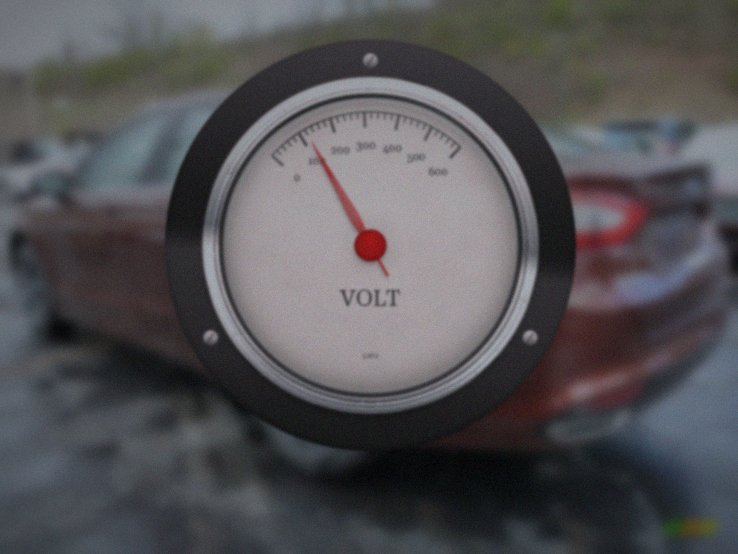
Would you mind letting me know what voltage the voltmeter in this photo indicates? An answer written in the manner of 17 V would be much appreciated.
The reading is 120 V
